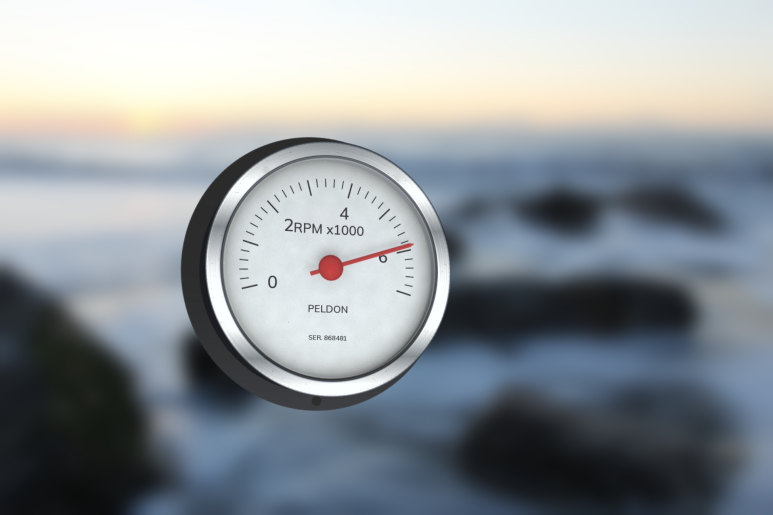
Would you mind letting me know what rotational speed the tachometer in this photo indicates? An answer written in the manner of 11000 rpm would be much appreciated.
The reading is 5900 rpm
